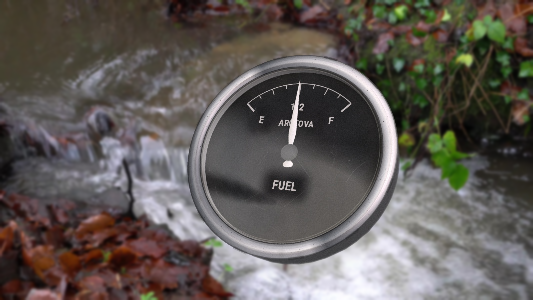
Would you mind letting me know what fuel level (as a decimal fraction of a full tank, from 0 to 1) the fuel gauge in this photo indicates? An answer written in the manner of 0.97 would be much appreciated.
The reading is 0.5
